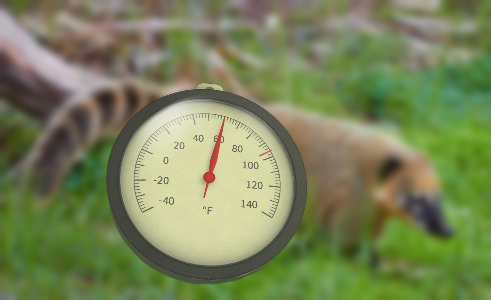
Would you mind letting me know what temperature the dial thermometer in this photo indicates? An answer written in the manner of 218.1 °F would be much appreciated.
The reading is 60 °F
